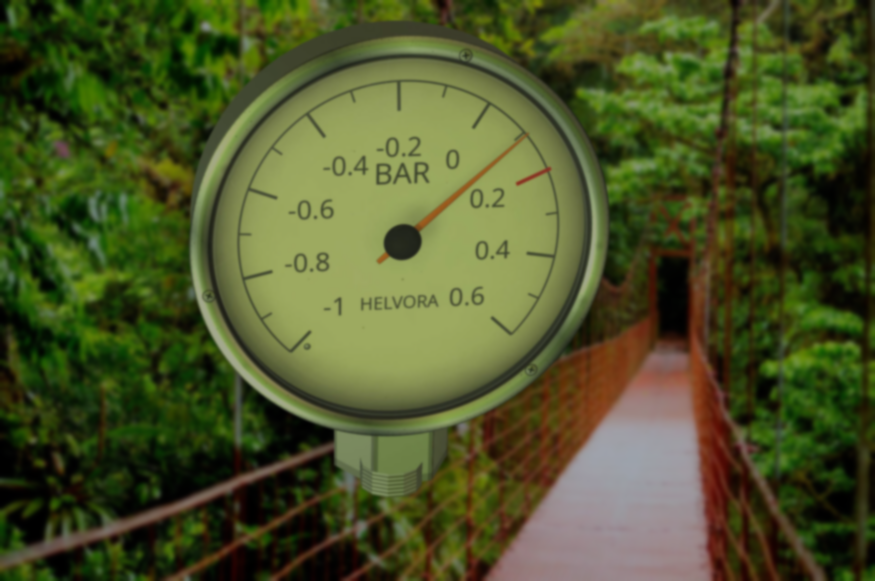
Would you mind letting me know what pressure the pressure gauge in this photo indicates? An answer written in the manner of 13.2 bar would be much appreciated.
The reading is 0.1 bar
